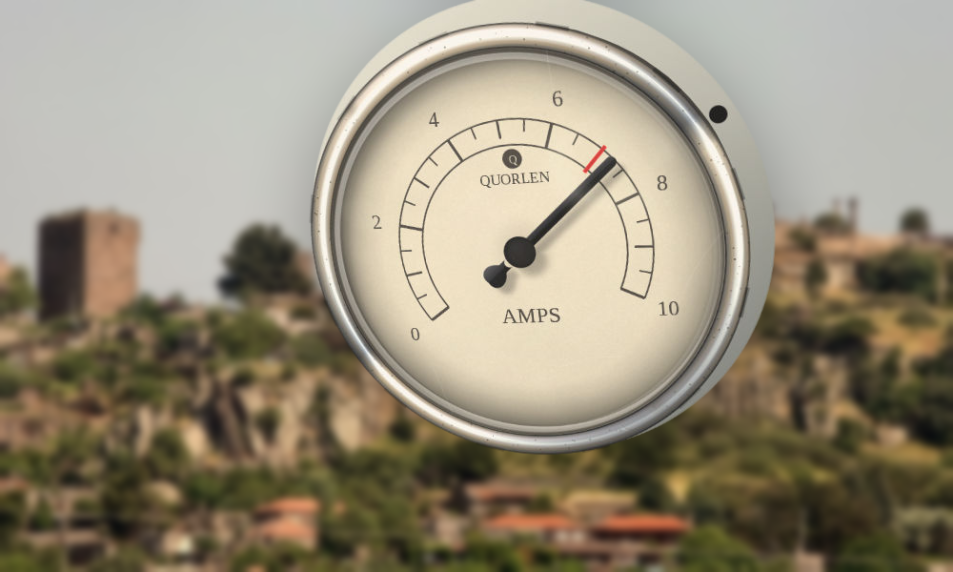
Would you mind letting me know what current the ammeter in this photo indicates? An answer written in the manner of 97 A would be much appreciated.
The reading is 7.25 A
